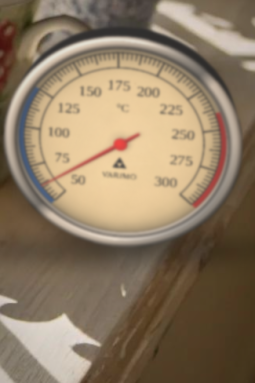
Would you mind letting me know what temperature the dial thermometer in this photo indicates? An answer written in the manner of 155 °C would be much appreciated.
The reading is 62.5 °C
